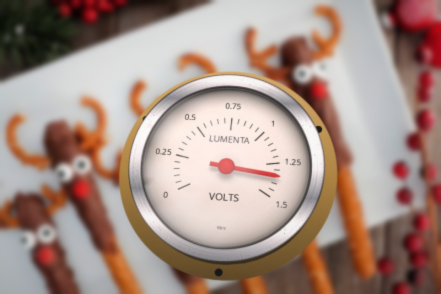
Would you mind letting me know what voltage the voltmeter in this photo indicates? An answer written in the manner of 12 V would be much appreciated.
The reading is 1.35 V
